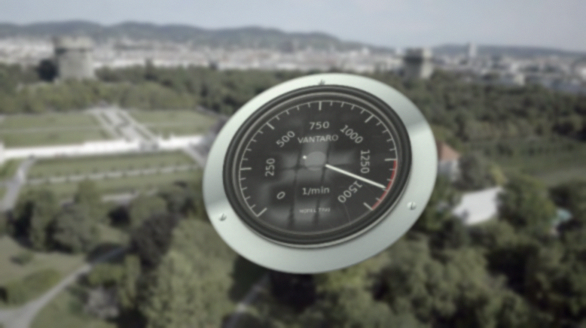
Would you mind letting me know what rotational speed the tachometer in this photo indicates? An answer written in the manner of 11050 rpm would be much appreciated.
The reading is 1400 rpm
